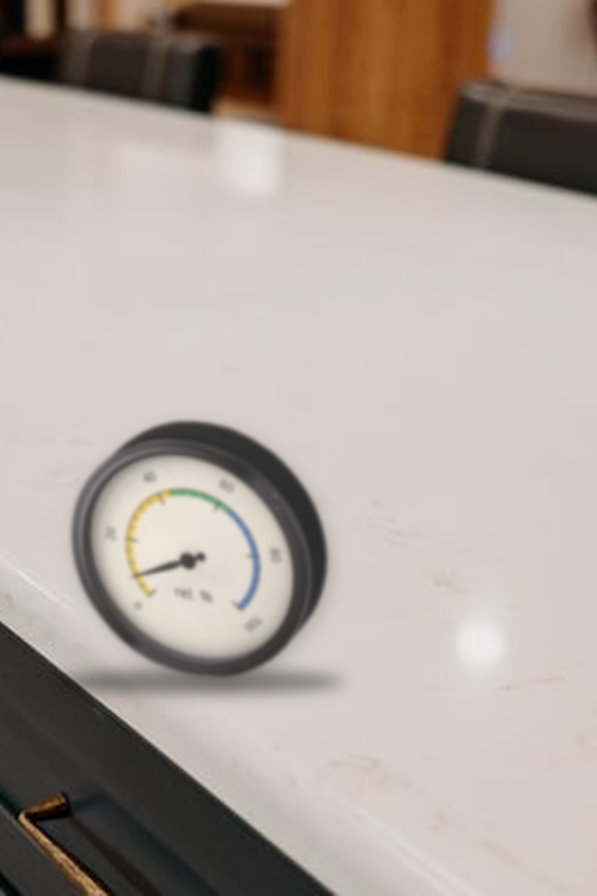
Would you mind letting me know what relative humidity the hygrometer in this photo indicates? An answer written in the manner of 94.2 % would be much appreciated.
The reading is 8 %
